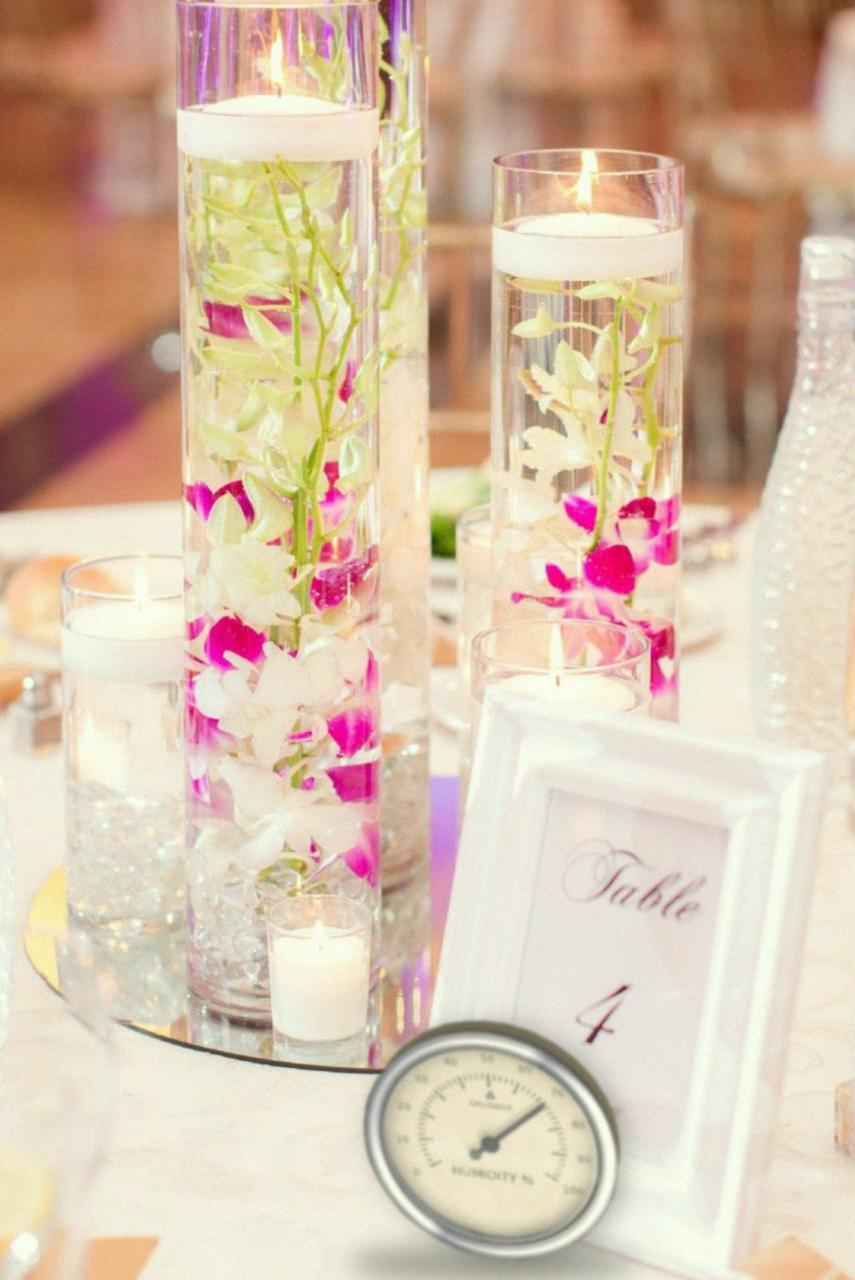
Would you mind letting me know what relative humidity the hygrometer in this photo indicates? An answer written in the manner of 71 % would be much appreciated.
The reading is 70 %
